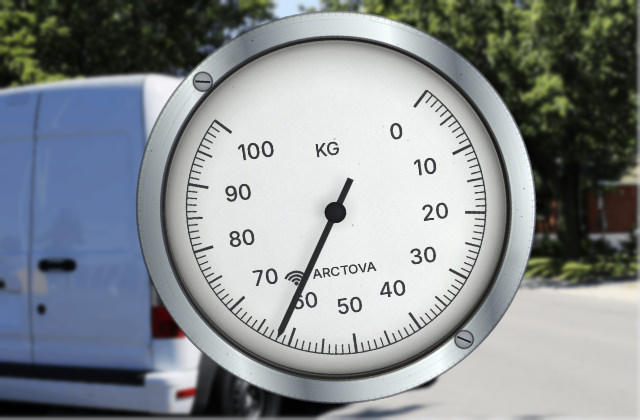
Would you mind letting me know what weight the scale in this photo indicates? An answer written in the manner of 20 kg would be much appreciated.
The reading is 62 kg
